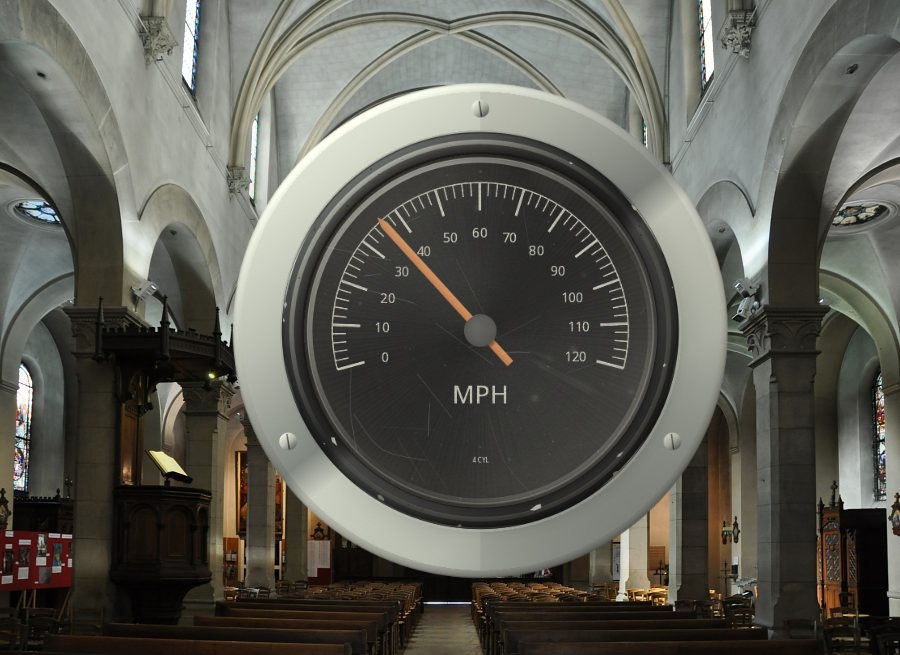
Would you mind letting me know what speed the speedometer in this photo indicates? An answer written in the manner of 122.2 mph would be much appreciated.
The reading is 36 mph
